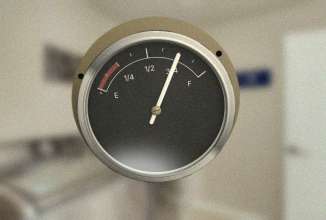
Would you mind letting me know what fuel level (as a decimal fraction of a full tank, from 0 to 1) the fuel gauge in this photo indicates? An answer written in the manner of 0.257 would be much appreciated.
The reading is 0.75
